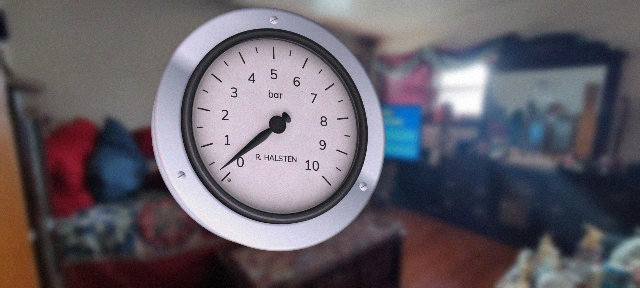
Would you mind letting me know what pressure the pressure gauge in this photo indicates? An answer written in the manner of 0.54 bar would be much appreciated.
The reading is 0.25 bar
